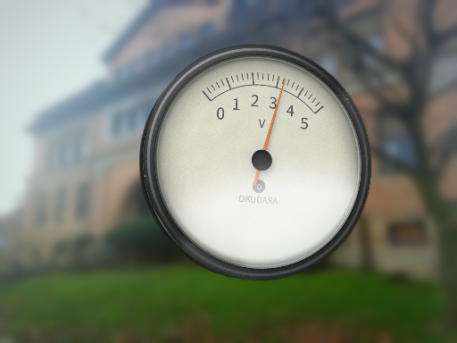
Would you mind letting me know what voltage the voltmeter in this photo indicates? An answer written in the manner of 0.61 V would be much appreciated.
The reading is 3.2 V
